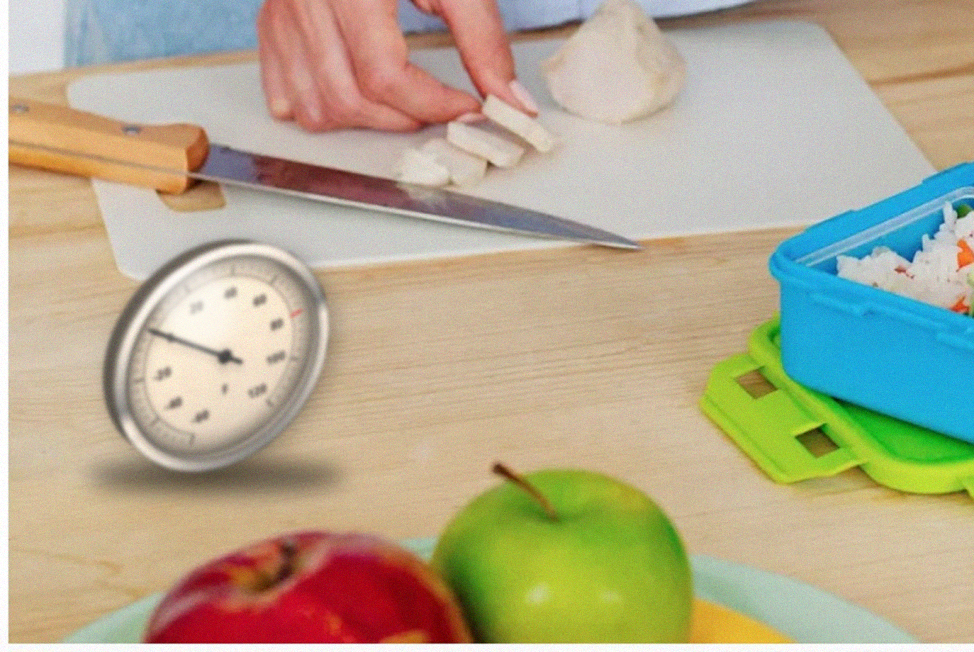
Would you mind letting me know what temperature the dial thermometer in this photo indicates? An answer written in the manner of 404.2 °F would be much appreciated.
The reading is 0 °F
